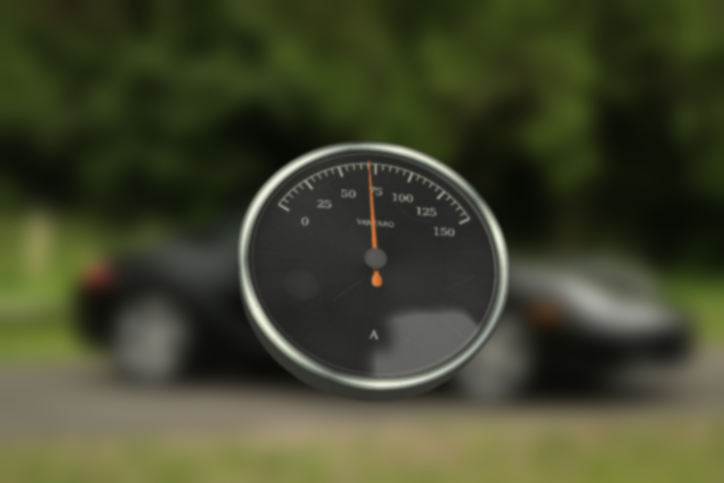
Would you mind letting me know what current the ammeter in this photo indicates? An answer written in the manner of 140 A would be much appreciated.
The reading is 70 A
